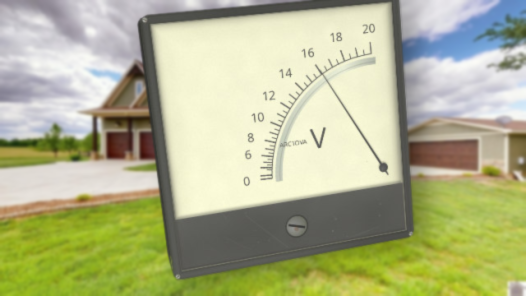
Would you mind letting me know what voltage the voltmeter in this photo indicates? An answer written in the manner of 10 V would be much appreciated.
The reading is 16 V
